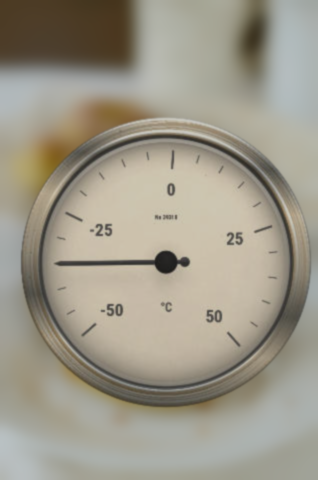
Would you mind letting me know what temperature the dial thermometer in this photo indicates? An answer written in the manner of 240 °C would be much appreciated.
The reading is -35 °C
